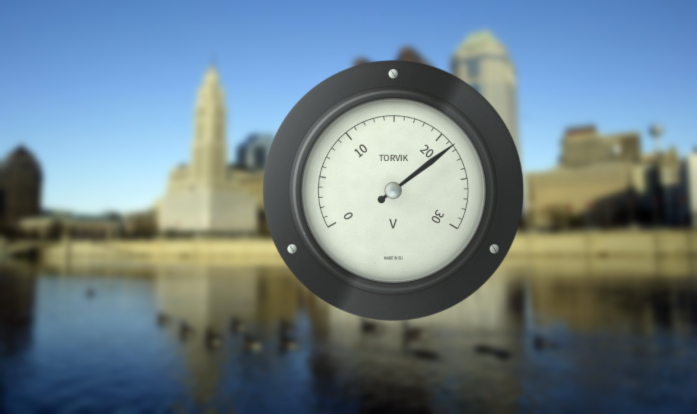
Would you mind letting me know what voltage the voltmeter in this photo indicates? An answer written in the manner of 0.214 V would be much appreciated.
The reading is 21.5 V
